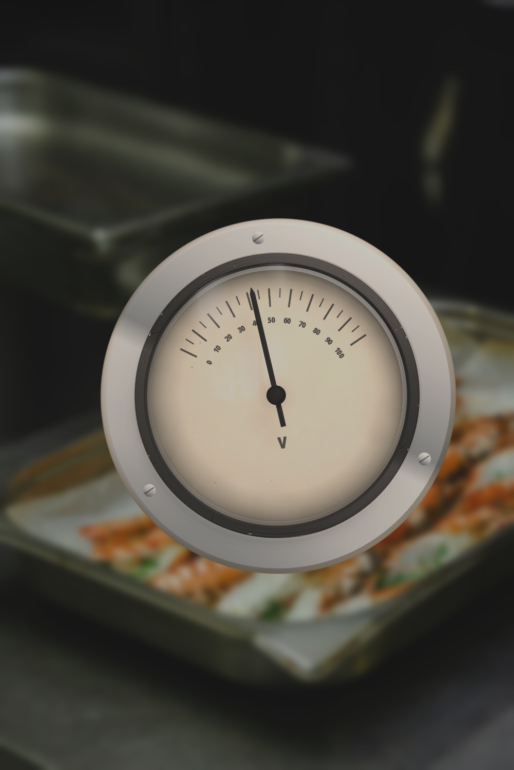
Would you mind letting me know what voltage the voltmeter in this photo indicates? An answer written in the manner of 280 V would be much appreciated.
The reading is 42.5 V
